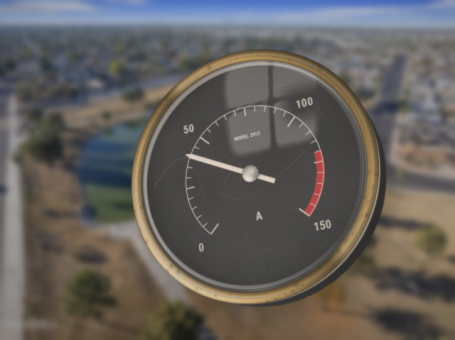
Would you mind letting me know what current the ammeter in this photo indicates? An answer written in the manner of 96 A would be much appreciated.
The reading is 40 A
